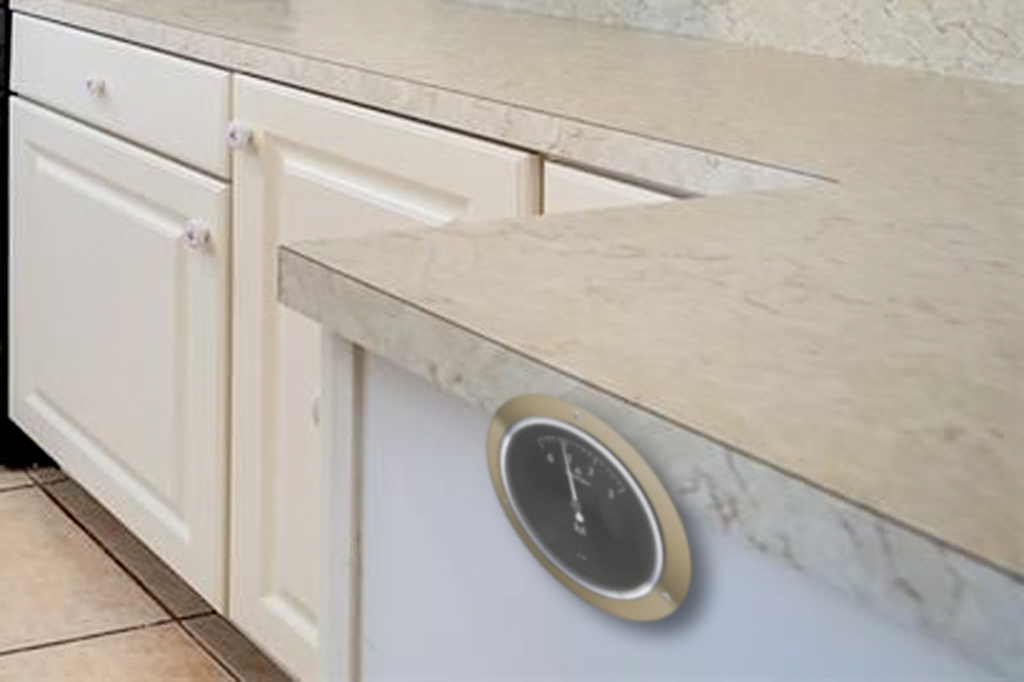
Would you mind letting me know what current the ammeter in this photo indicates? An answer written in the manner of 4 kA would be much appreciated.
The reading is 1 kA
